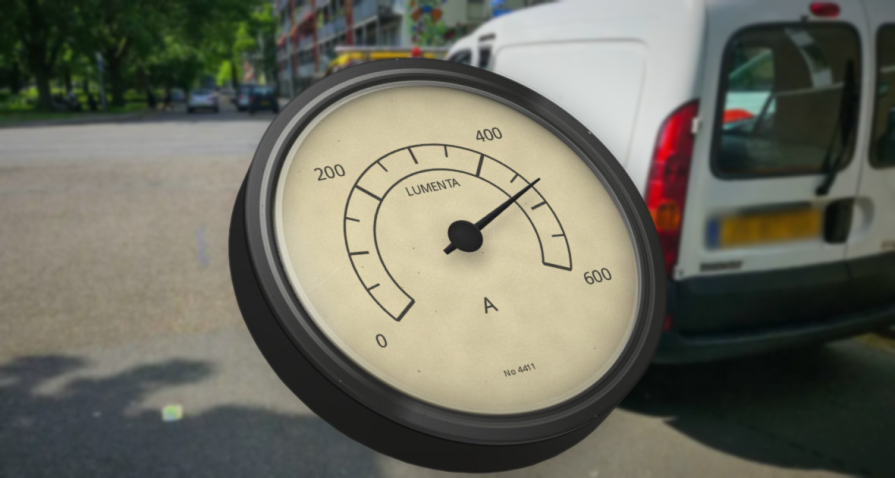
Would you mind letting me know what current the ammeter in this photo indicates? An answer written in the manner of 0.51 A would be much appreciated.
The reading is 475 A
